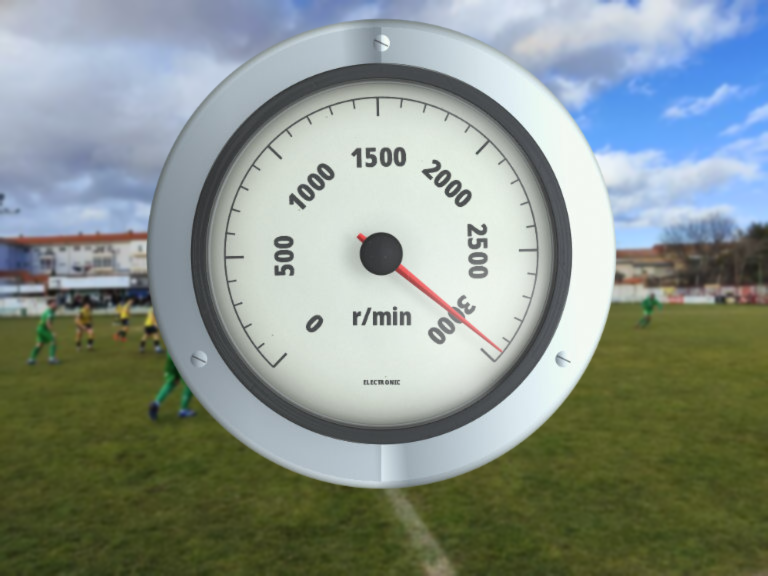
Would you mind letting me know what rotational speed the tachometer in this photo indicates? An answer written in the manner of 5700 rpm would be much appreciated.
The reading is 2950 rpm
